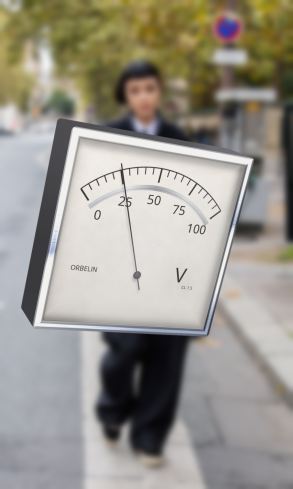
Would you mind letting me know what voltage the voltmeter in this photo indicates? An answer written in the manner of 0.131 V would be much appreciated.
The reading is 25 V
